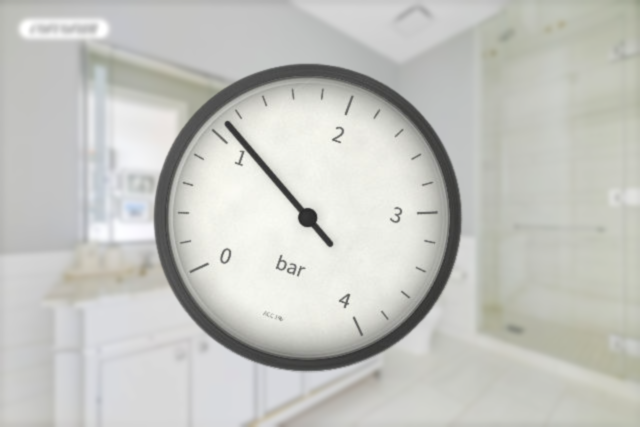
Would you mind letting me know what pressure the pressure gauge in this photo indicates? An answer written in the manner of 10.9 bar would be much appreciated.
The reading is 1.1 bar
